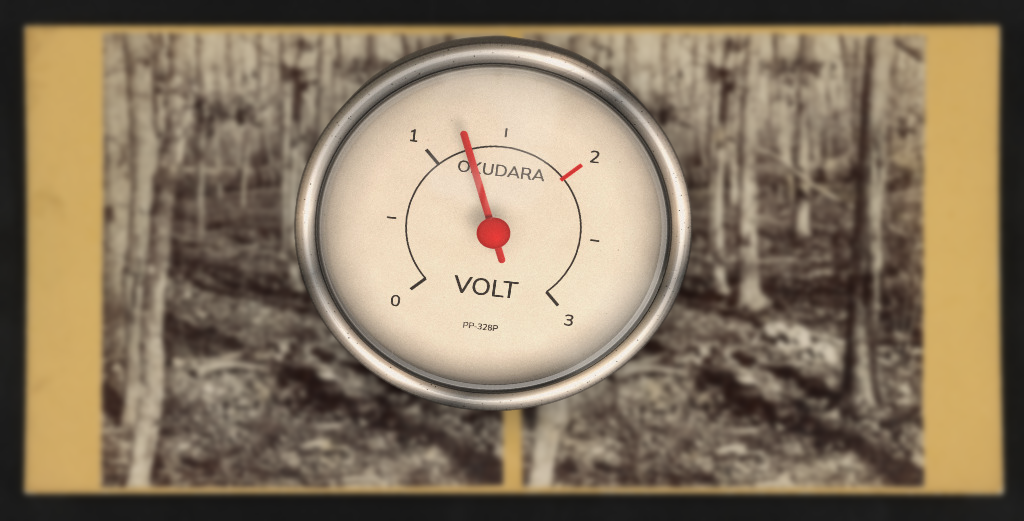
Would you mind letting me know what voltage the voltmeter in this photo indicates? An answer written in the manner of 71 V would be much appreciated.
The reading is 1.25 V
